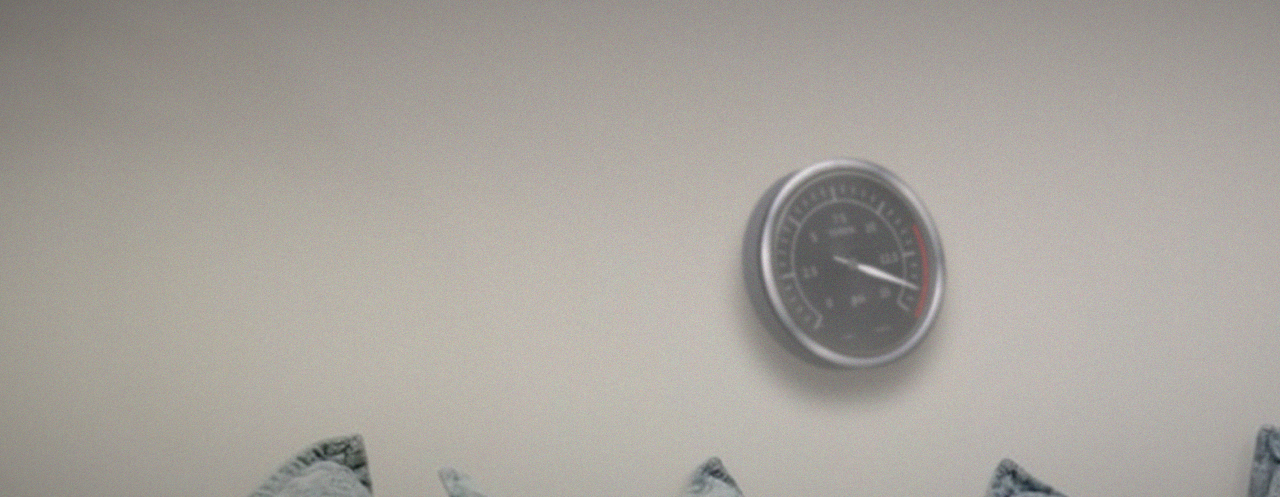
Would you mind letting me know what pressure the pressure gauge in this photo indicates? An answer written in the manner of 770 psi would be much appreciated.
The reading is 14 psi
